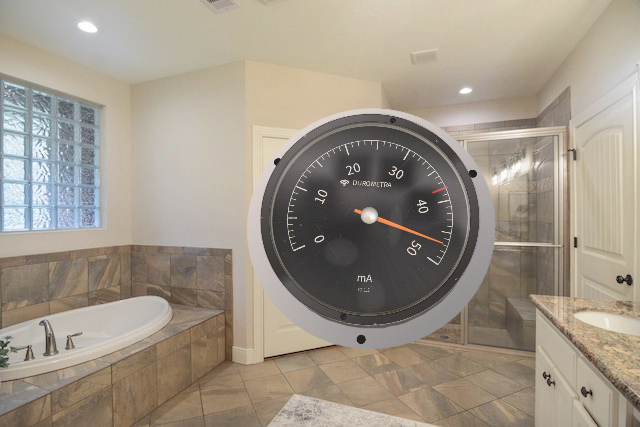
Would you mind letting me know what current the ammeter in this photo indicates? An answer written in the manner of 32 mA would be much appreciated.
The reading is 47 mA
